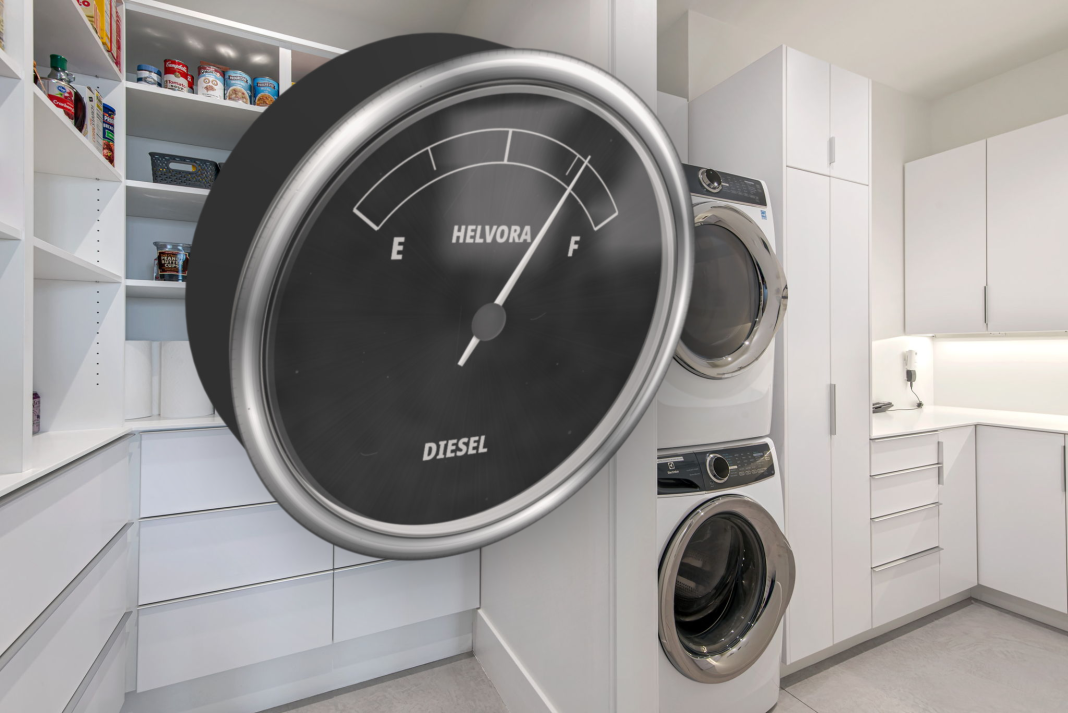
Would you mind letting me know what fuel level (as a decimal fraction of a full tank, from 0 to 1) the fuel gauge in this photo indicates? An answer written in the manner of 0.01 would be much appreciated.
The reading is 0.75
